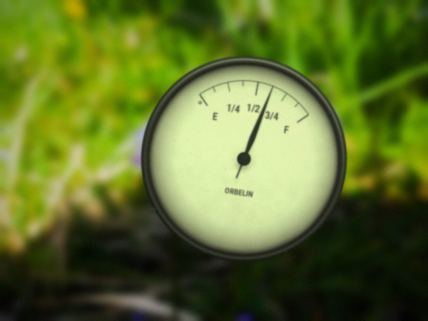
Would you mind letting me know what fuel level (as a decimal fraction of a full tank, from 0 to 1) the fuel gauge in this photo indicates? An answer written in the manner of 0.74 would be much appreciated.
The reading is 0.625
